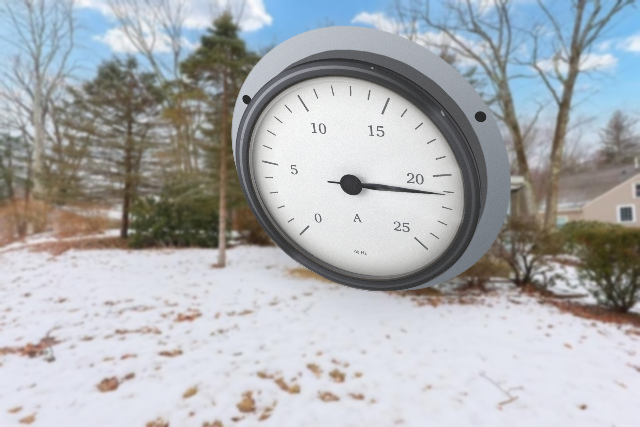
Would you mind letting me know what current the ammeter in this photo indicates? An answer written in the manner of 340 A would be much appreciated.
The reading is 21 A
